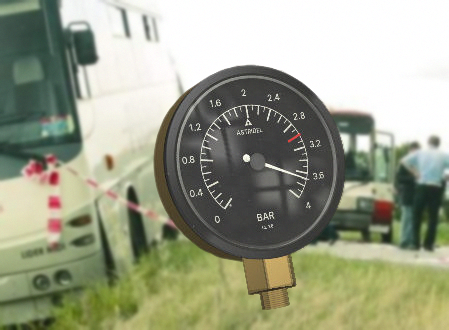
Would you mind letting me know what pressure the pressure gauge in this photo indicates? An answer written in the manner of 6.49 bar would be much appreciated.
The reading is 3.7 bar
